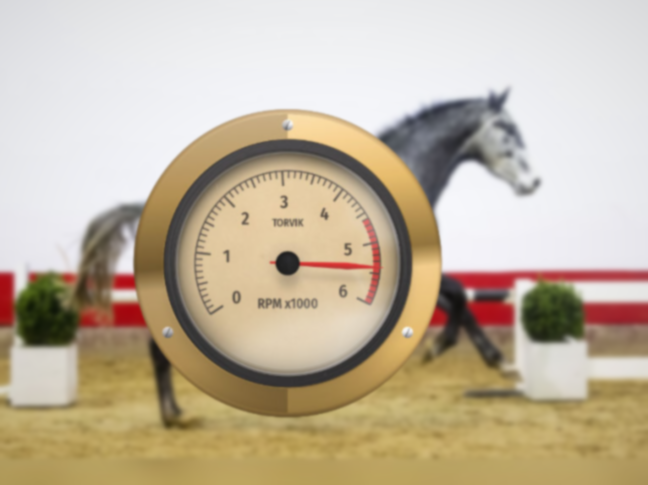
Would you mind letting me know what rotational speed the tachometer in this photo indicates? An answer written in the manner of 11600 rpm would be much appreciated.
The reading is 5400 rpm
